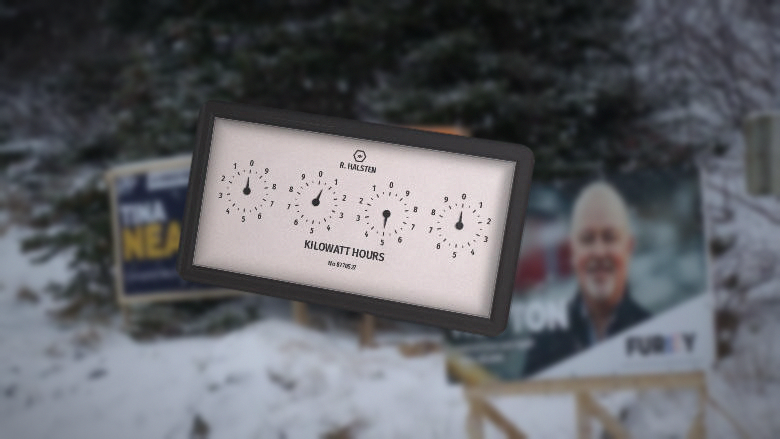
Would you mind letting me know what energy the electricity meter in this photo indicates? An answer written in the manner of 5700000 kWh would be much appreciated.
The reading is 50 kWh
